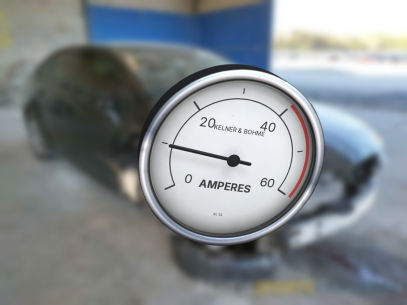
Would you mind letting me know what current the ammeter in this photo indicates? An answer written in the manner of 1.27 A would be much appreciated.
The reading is 10 A
